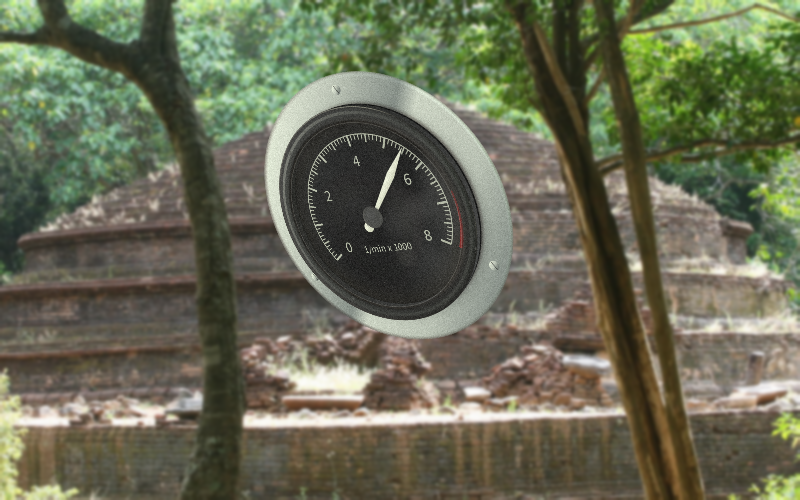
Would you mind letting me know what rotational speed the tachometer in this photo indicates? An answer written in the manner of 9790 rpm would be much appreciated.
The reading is 5500 rpm
